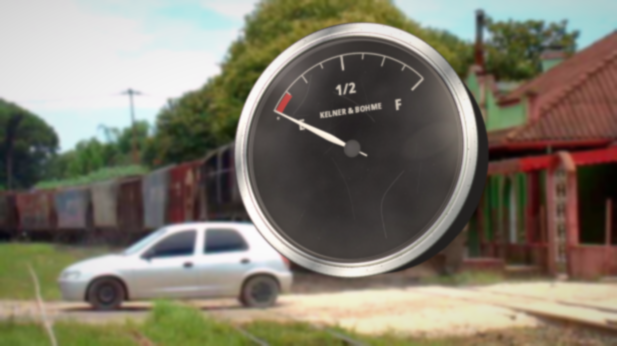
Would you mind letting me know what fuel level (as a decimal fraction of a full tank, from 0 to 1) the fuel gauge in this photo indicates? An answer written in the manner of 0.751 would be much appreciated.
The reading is 0
